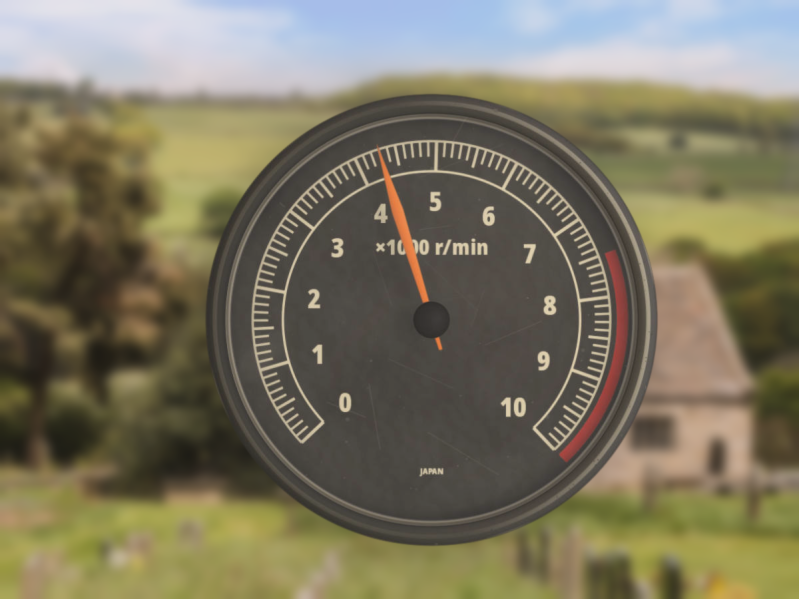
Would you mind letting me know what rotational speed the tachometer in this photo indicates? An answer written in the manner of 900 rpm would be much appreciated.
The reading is 4300 rpm
